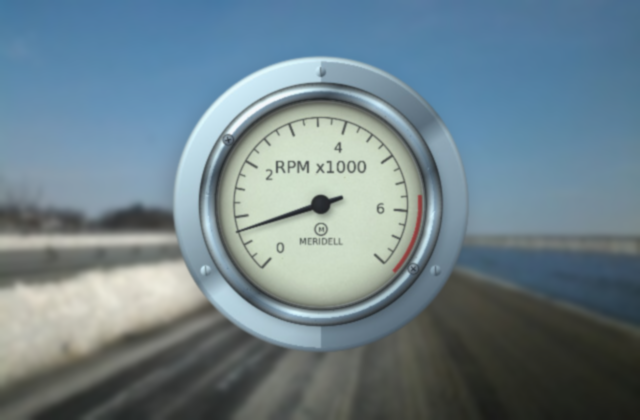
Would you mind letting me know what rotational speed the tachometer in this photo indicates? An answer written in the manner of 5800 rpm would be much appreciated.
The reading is 750 rpm
